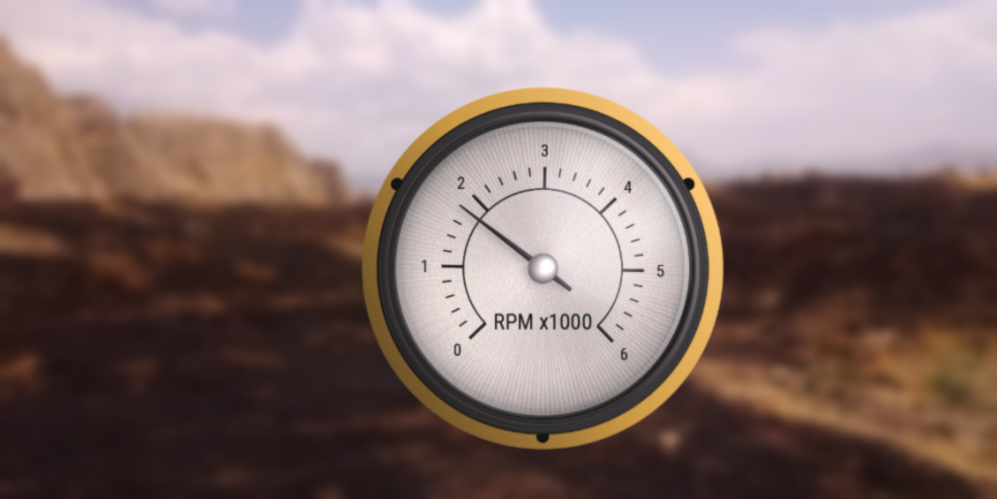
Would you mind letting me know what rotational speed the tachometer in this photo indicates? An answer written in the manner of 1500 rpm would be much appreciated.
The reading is 1800 rpm
